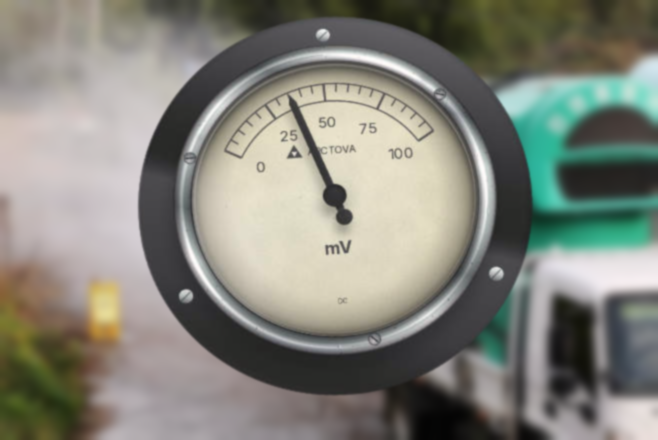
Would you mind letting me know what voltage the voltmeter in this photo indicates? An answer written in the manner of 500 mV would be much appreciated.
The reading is 35 mV
